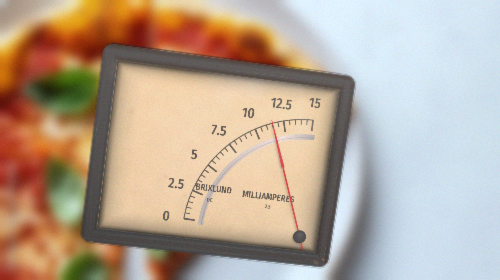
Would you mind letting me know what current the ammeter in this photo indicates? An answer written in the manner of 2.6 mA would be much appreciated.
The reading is 11.5 mA
